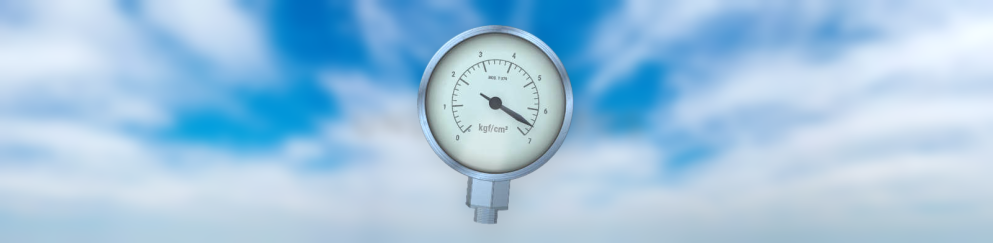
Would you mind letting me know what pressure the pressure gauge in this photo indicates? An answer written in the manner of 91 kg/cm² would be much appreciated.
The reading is 6.6 kg/cm²
